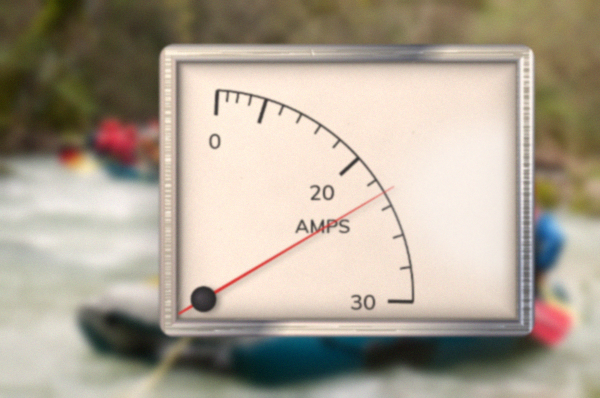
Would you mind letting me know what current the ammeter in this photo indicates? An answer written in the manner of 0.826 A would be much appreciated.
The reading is 23 A
